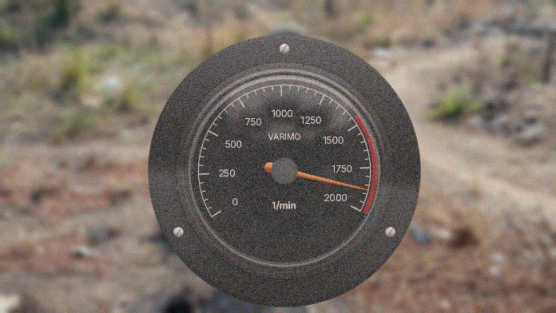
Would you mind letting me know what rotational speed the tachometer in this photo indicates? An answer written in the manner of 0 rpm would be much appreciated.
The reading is 1875 rpm
